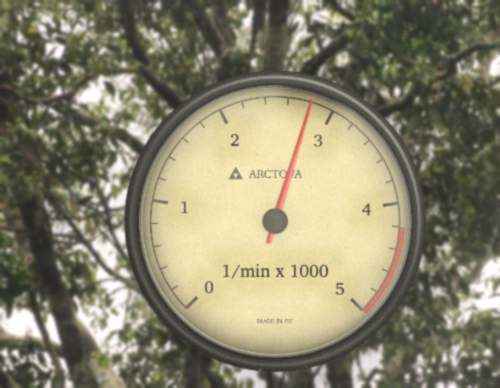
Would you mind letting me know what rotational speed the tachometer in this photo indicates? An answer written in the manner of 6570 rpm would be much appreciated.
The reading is 2800 rpm
